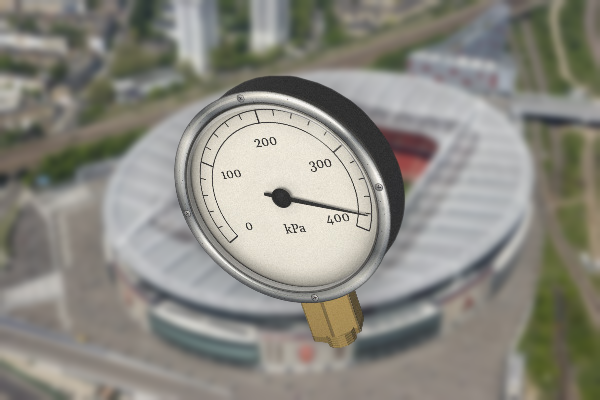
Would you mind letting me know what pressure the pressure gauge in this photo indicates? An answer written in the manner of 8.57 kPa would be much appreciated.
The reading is 380 kPa
